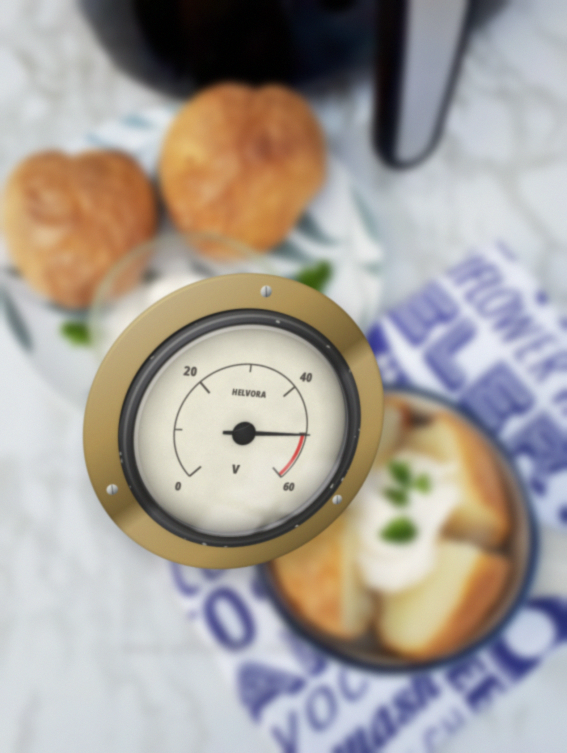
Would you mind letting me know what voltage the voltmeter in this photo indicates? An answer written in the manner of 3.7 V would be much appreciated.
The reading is 50 V
